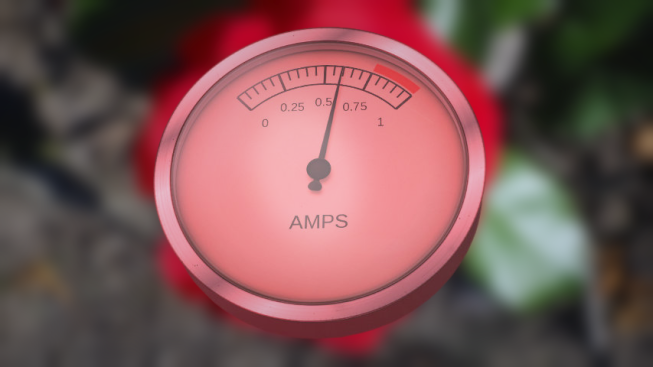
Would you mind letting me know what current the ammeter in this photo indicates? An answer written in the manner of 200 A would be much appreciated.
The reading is 0.6 A
